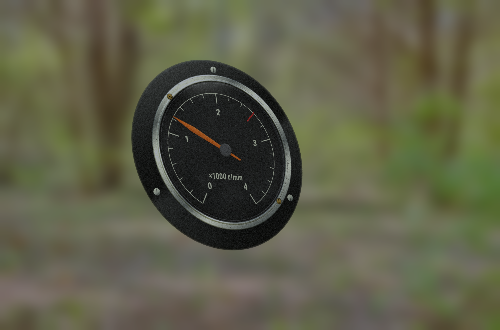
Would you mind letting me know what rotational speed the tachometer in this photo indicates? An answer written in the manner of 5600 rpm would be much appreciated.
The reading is 1200 rpm
